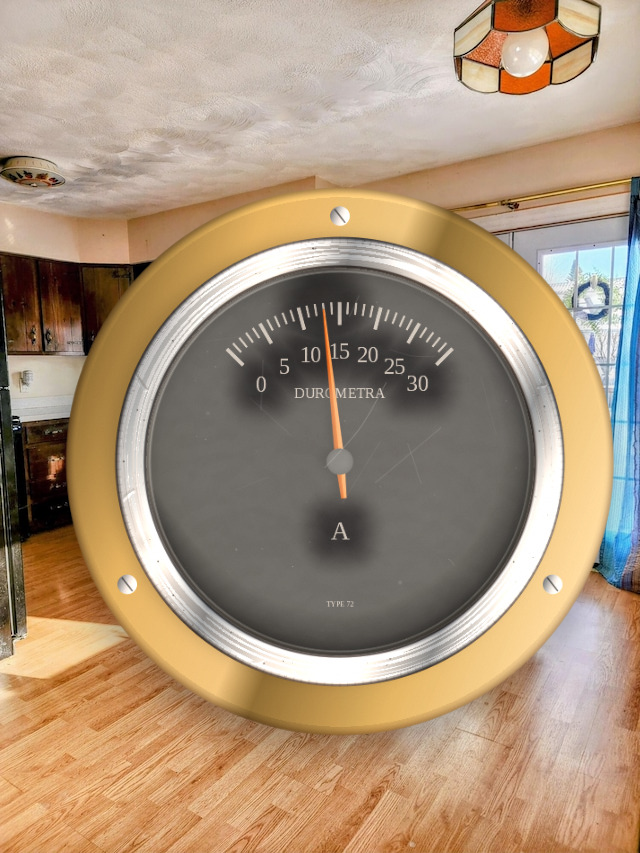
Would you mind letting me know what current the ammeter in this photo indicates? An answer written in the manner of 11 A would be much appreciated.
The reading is 13 A
